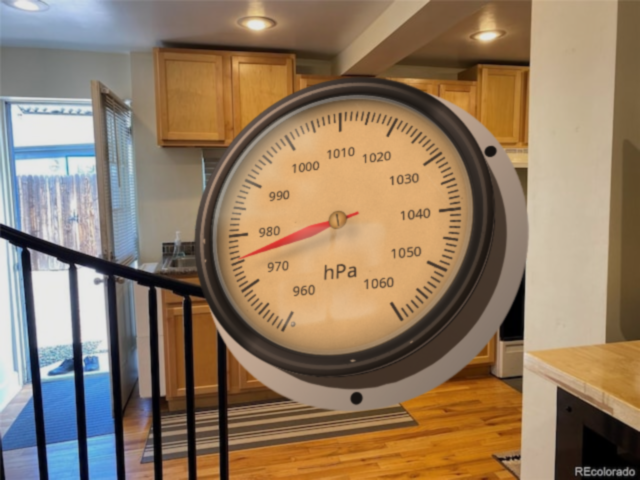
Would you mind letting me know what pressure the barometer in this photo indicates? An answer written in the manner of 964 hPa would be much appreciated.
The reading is 975 hPa
